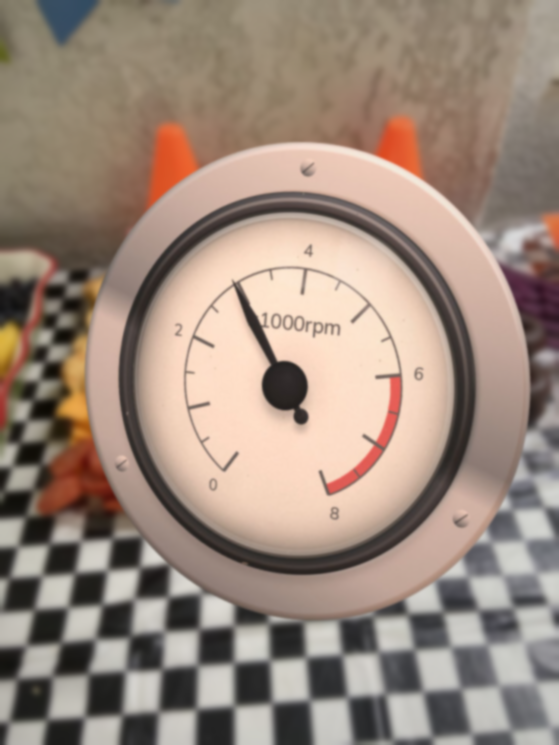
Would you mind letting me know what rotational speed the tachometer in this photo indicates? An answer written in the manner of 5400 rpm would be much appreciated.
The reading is 3000 rpm
